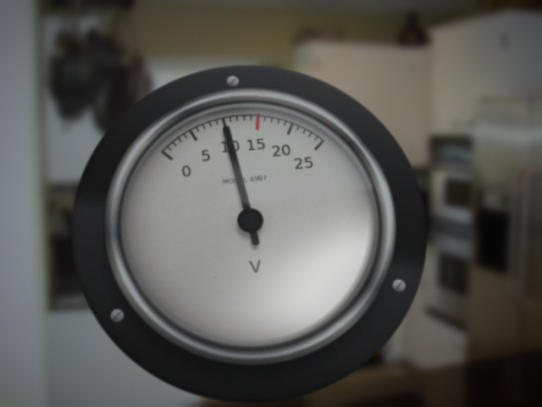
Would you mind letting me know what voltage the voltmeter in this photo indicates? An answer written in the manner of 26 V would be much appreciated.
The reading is 10 V
